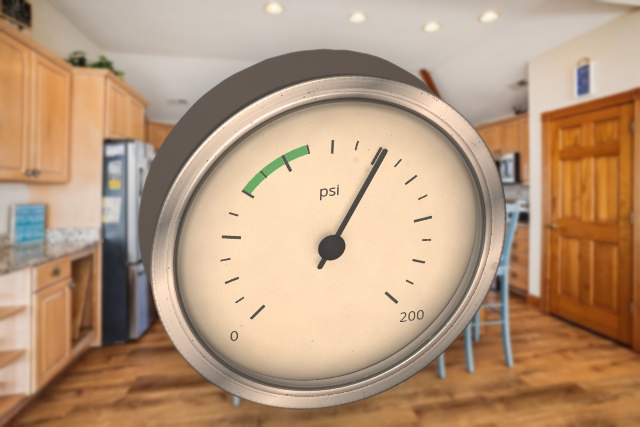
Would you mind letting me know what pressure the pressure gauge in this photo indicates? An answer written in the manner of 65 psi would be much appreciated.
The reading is 120 psi
